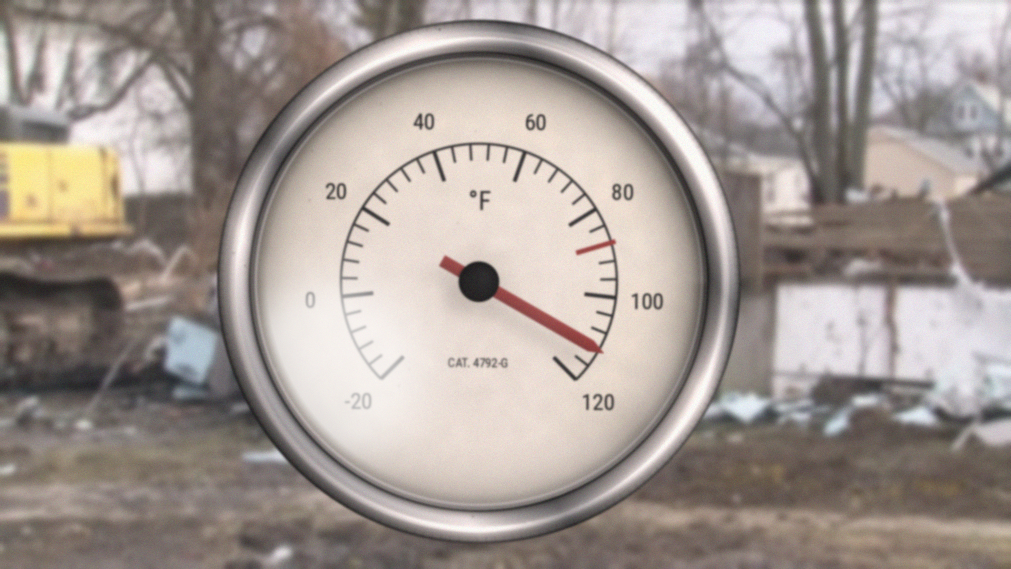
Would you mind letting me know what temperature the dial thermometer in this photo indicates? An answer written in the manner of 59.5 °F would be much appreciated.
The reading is 112 °F
